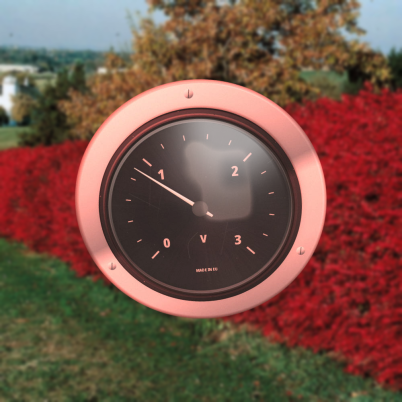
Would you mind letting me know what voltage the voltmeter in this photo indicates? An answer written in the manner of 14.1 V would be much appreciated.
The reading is 0.9 V
